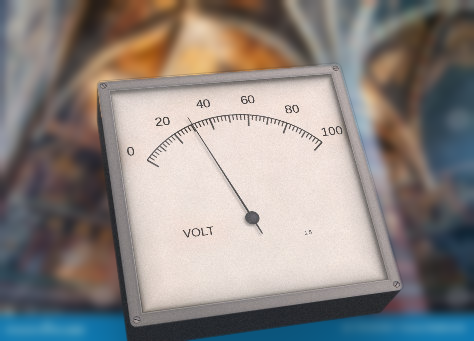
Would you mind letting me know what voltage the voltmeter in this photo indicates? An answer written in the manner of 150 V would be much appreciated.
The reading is 30 V
